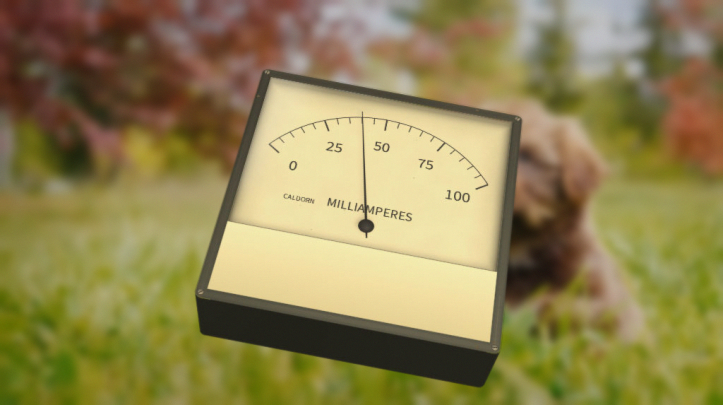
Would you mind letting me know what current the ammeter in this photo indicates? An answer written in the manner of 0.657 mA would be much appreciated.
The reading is 40 mA
